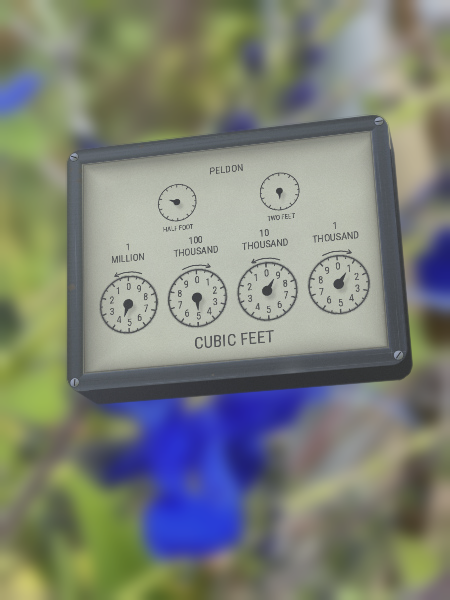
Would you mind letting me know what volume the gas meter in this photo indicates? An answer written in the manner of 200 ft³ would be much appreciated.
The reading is 449100 ft³
